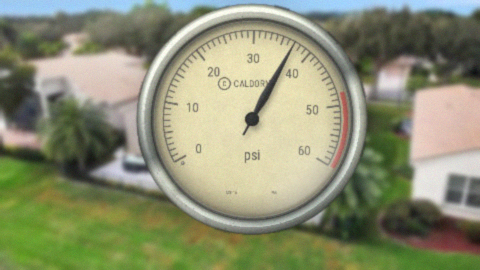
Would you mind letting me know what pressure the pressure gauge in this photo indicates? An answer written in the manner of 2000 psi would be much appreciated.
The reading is 37 psi
